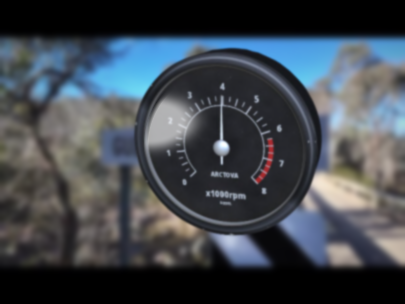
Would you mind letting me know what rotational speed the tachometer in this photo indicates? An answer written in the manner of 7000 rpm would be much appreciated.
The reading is 4000 rpm
